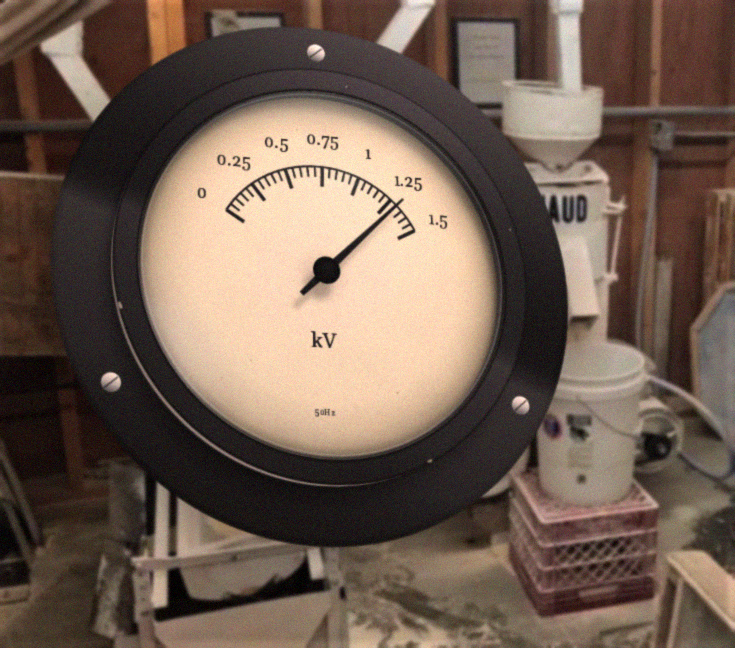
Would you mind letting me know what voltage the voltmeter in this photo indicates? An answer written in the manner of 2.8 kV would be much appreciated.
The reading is 1.3 kV
